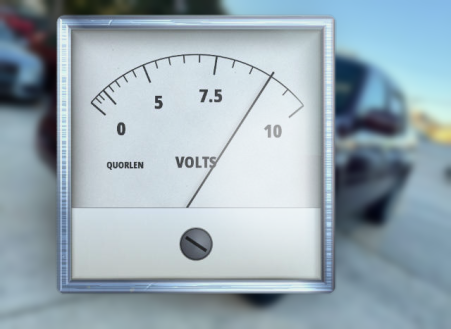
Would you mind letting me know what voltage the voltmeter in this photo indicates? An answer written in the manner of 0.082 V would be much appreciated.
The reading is 9 V
